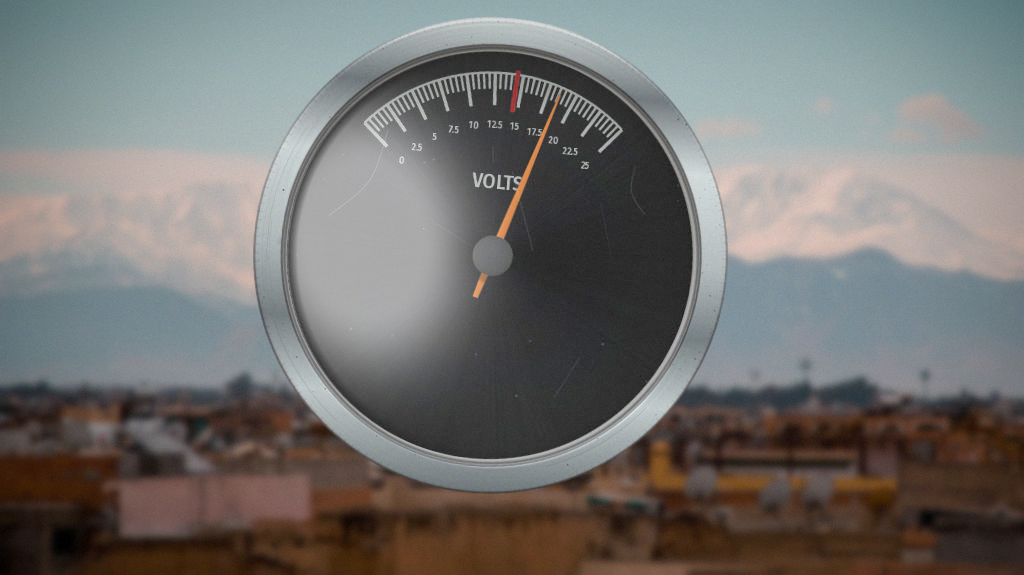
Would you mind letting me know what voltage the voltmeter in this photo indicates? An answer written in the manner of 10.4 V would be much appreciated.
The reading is 18.5 V
